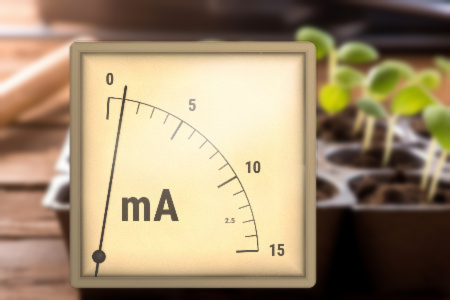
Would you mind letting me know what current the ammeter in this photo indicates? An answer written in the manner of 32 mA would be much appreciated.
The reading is 1 mA
